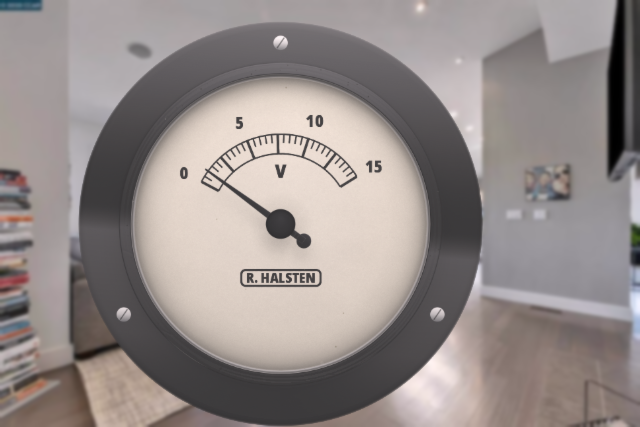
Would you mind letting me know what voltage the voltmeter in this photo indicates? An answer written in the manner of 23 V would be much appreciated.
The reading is 1 V
